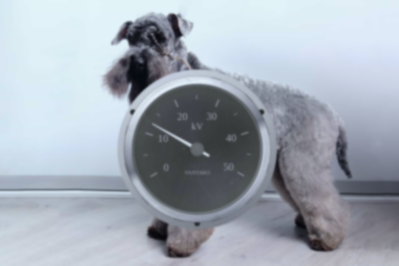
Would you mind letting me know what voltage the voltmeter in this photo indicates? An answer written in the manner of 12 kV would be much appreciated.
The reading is 12.5 kV
